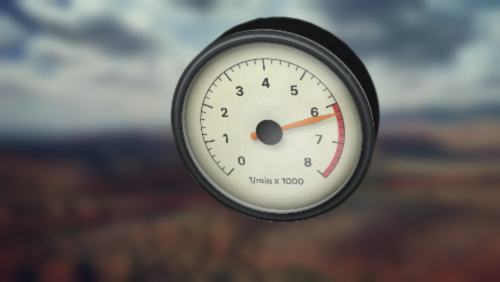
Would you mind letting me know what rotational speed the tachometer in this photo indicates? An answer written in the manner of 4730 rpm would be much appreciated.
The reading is 6200 rpm
